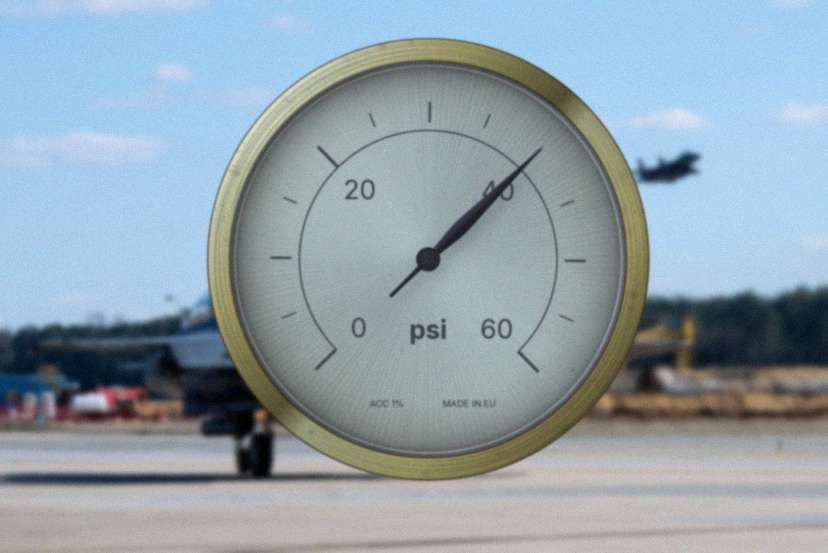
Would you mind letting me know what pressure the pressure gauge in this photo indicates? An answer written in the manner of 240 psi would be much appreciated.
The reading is 40 psi
